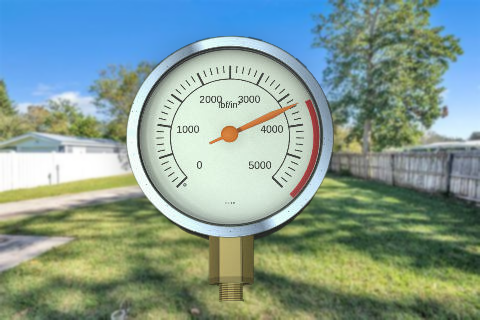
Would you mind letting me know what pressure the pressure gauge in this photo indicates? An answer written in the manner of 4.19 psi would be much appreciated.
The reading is 3700 psi
